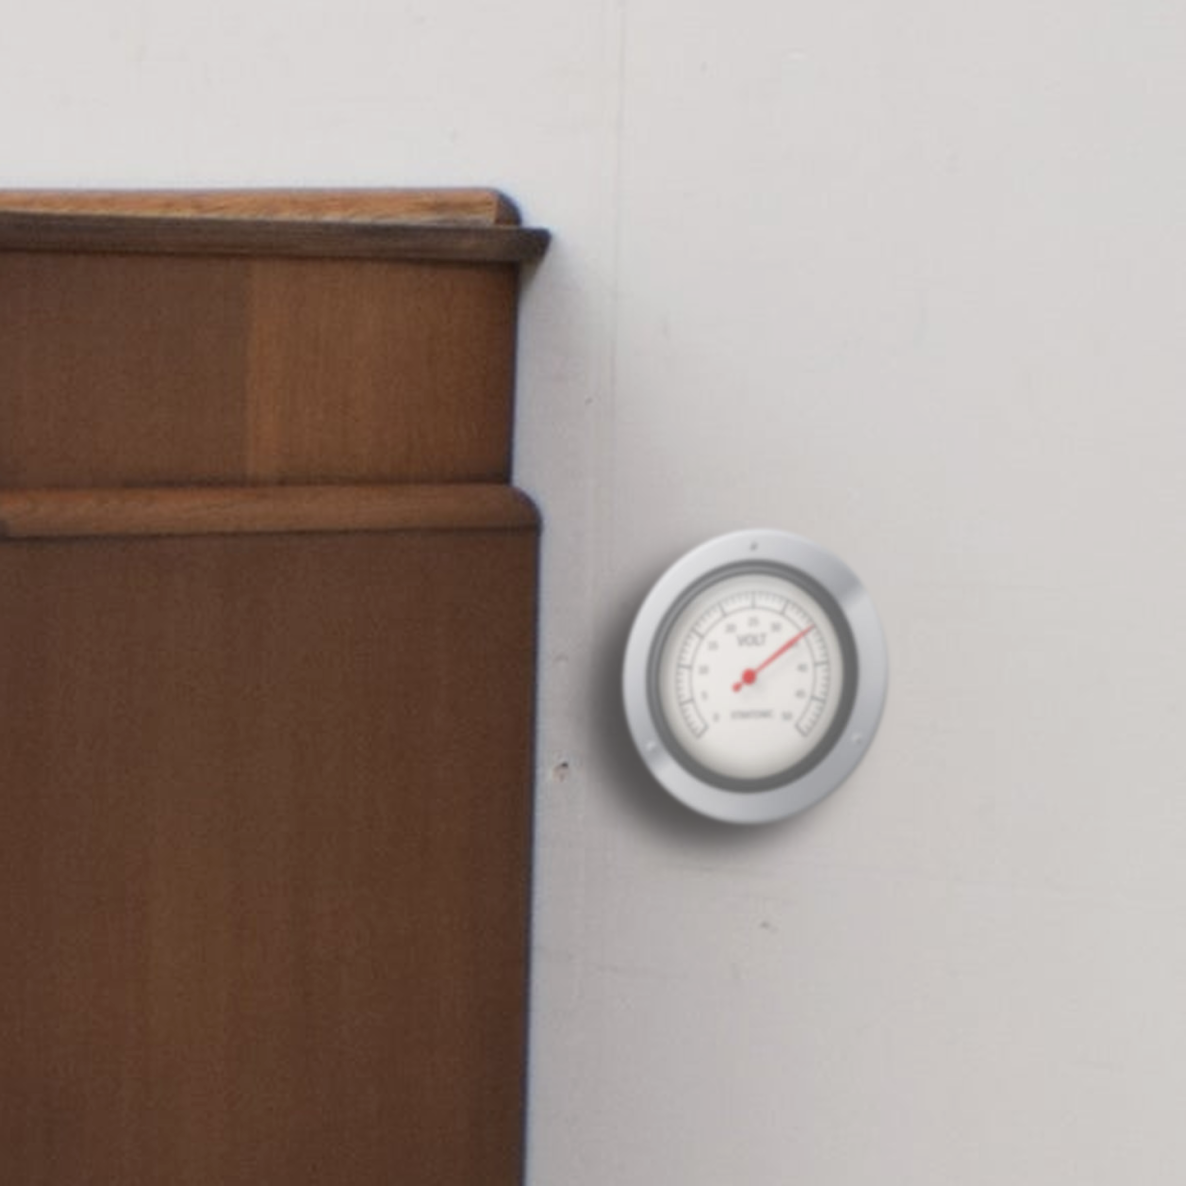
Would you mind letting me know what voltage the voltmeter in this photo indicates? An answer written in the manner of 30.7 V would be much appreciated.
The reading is 35 V
